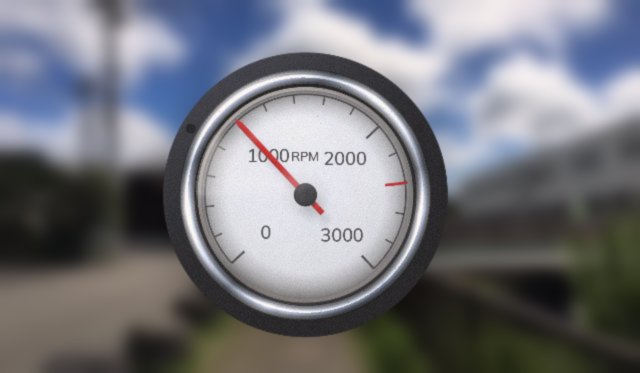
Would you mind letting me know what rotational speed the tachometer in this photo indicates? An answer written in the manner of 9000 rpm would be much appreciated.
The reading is 1000 rpm
